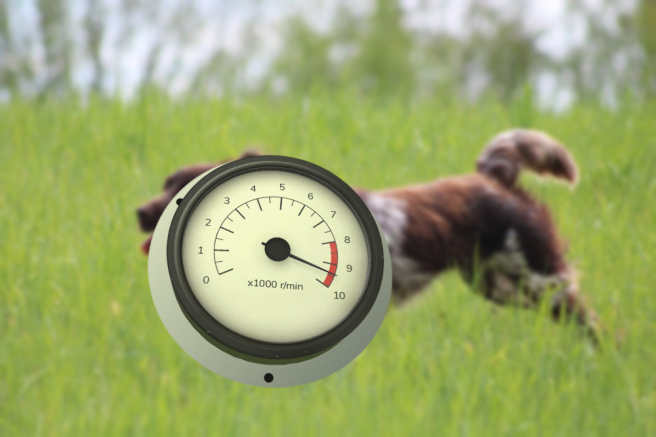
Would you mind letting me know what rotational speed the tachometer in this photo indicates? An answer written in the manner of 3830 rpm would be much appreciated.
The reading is 9500 rpm
